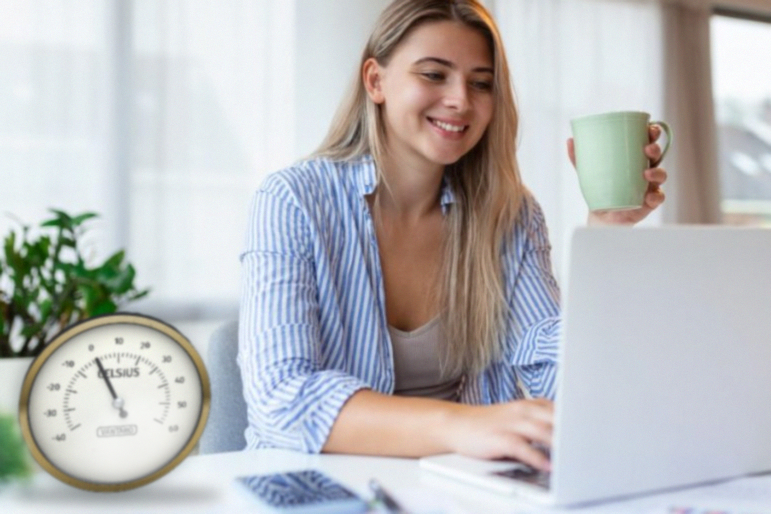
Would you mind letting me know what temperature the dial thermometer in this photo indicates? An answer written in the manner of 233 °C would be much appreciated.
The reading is 0 °C
